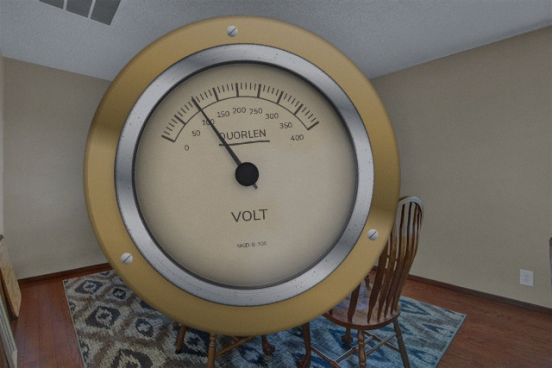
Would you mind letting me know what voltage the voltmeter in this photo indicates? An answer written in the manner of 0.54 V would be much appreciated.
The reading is 100 V
